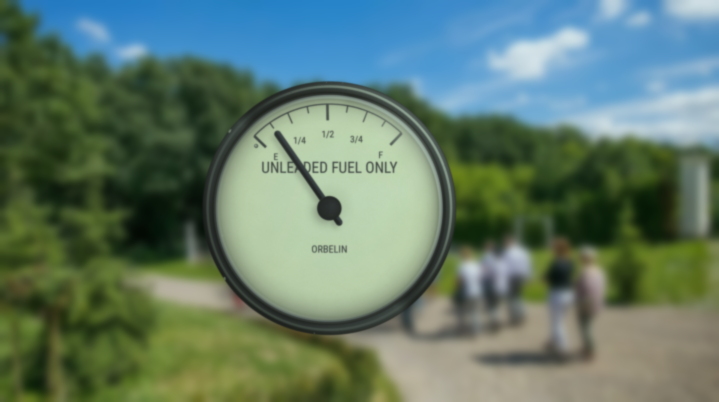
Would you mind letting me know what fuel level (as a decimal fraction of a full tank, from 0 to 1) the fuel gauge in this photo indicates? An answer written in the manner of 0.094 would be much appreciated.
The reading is 0.125
